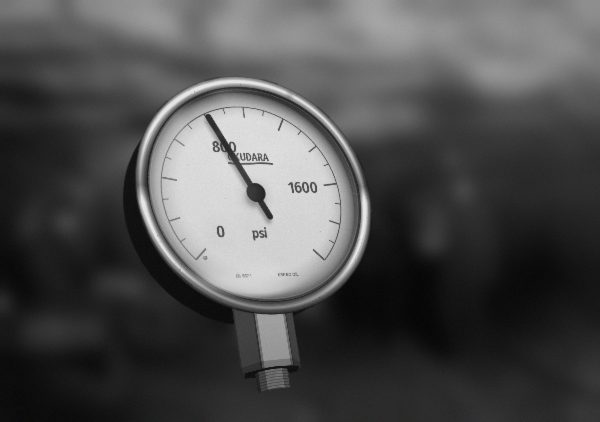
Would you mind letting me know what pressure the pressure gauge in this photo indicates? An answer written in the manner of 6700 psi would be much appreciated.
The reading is 800 psi
